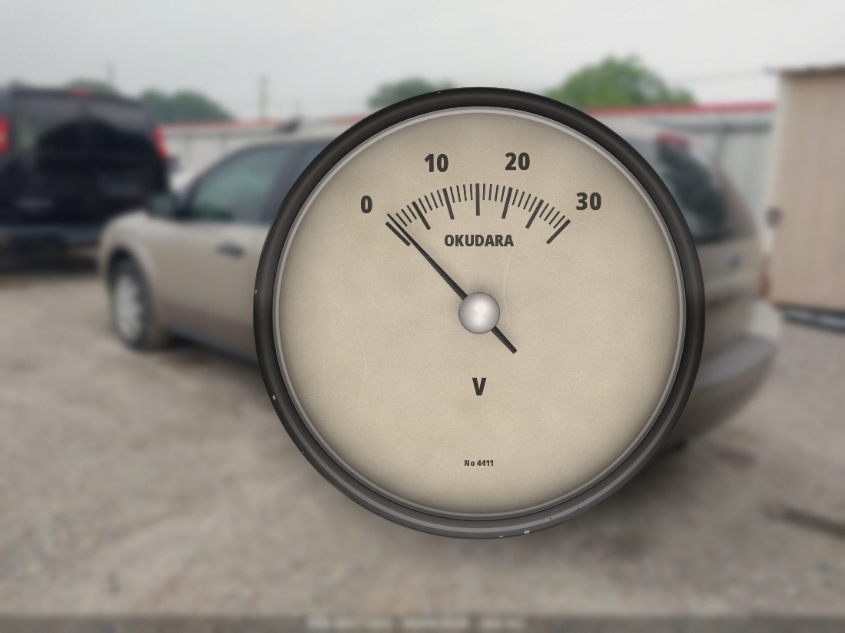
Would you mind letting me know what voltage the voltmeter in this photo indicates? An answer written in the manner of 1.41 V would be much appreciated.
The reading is 1 V
